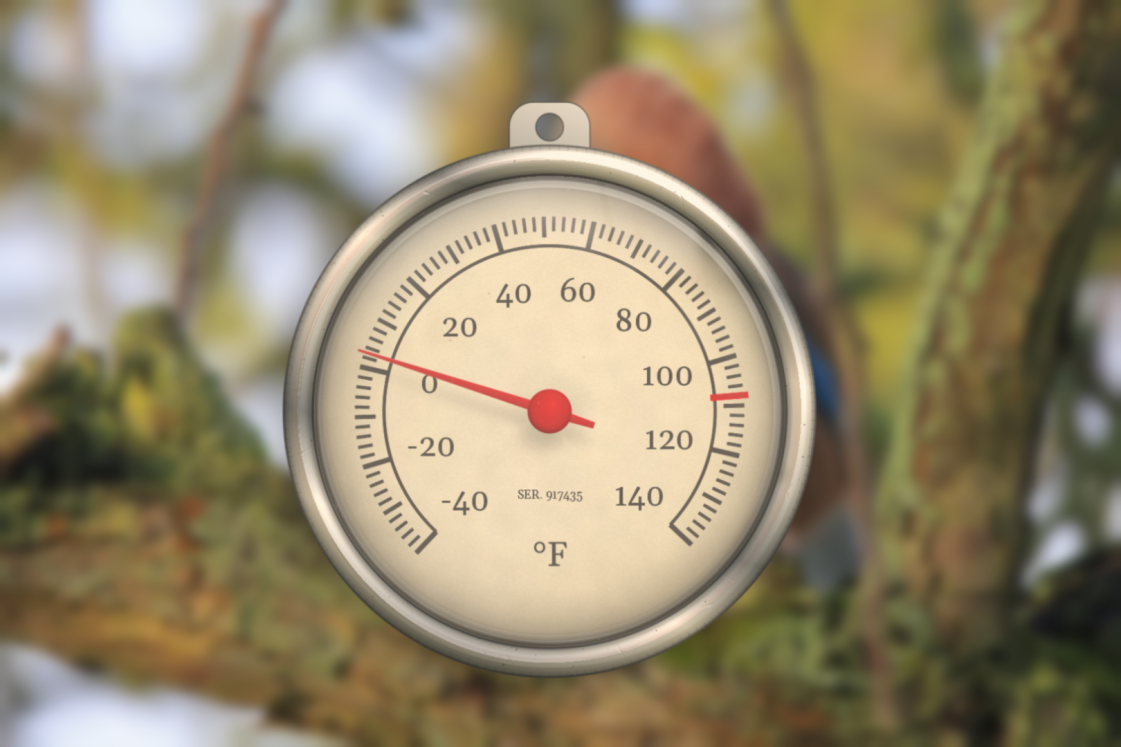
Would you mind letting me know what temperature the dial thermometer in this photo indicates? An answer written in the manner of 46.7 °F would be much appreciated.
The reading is 3 °F
